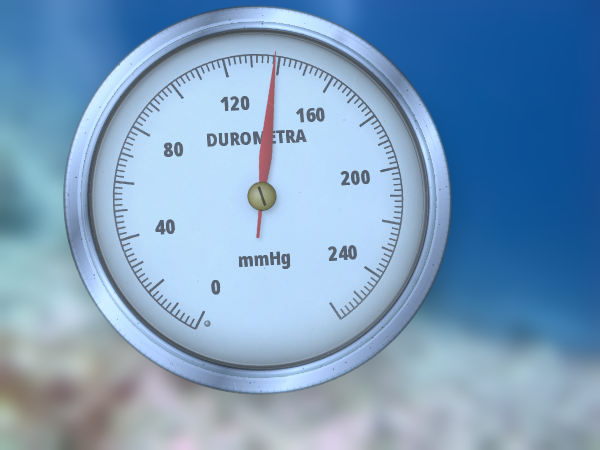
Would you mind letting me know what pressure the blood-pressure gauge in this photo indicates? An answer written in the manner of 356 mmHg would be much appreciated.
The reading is 138 mmHg
